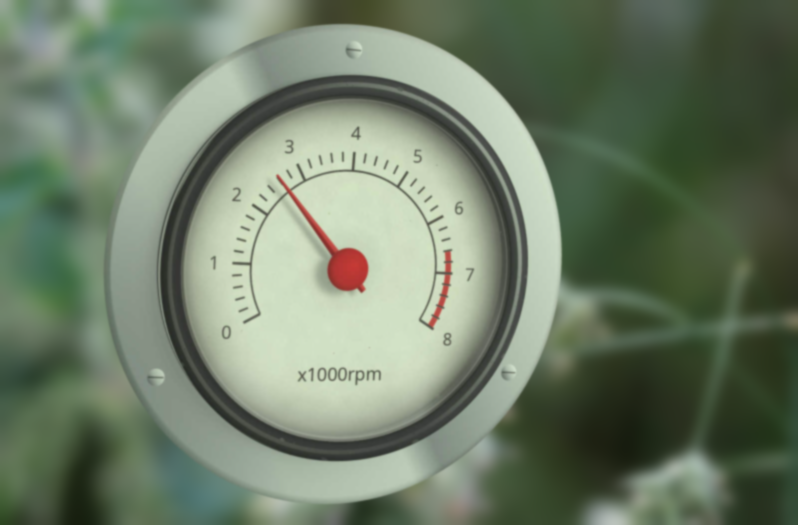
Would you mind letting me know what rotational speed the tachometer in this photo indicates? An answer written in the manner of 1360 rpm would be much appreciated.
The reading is 2600 rpm
